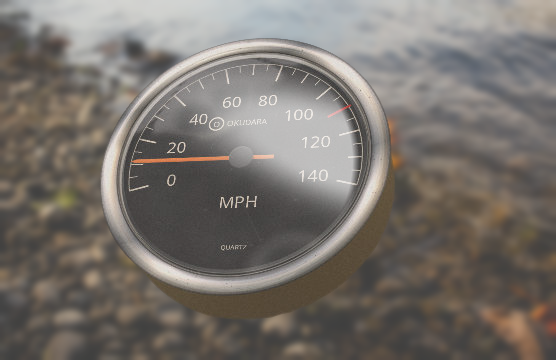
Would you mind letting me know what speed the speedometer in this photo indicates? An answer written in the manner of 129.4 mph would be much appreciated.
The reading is 10 mph
